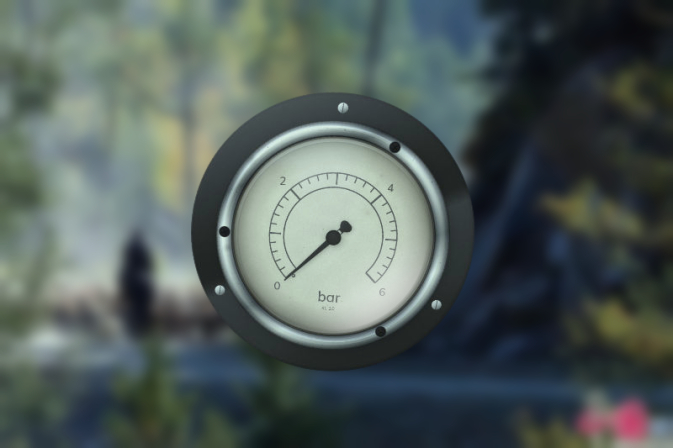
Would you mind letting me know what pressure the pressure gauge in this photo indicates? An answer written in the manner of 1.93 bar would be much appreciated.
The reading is 0 bar
